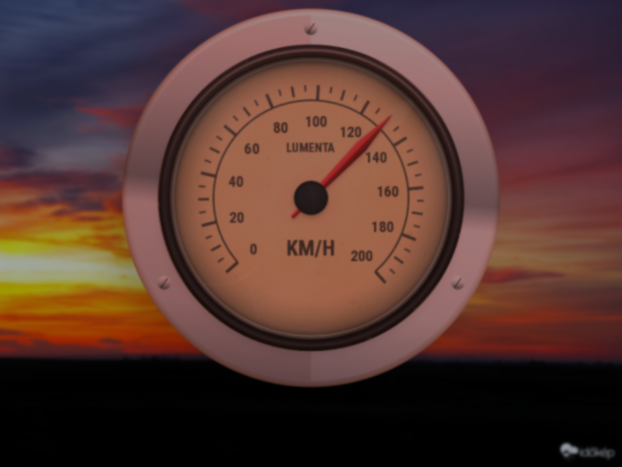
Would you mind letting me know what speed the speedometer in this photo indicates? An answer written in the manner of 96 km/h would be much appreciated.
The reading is 130 km/h
